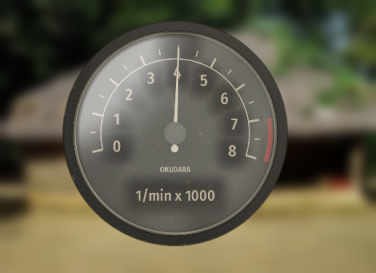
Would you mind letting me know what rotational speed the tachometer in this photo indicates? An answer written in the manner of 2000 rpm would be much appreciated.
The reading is 4000 rpm
